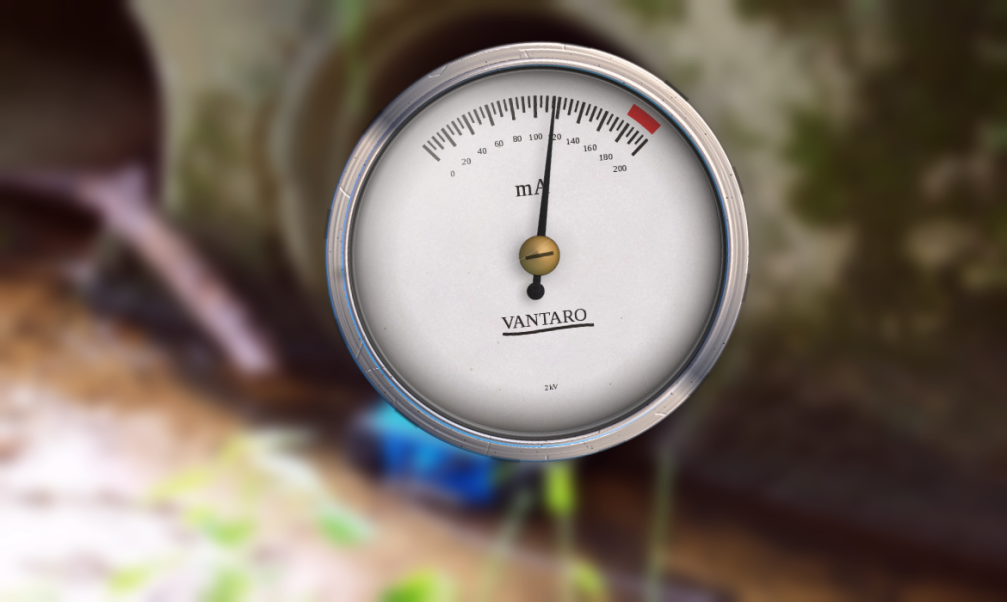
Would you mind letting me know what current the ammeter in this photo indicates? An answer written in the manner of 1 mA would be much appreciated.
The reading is 115 mA
